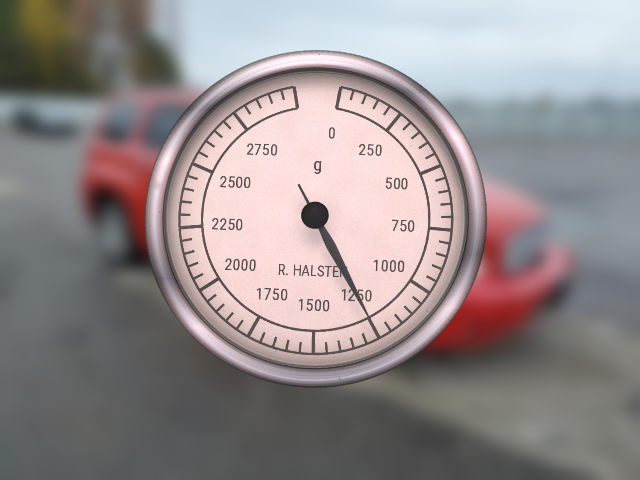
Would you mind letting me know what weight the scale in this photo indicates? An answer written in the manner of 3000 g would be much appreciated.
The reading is 1250 g
